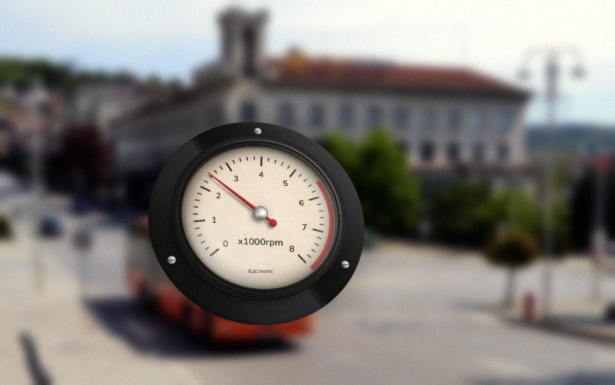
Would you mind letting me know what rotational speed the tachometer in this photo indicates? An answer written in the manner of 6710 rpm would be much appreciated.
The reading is 2400 rpm
